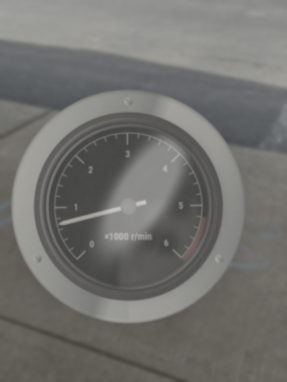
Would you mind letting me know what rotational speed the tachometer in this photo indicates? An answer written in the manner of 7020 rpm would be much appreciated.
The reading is 700 rpm
